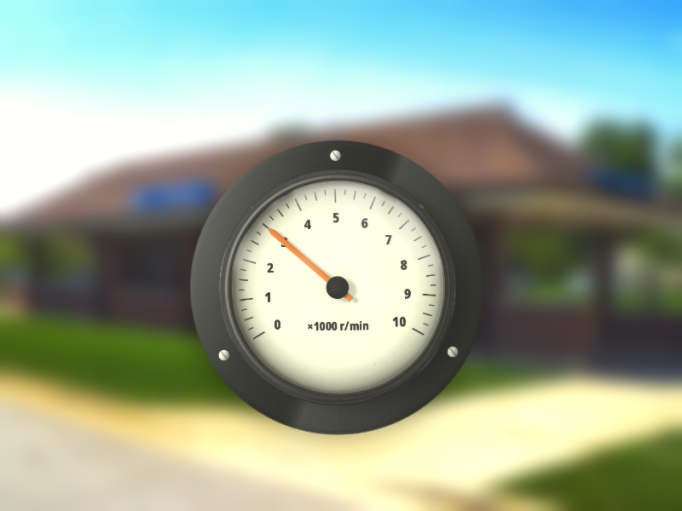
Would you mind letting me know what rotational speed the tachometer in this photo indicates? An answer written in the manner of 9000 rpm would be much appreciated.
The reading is 3000 rpm
